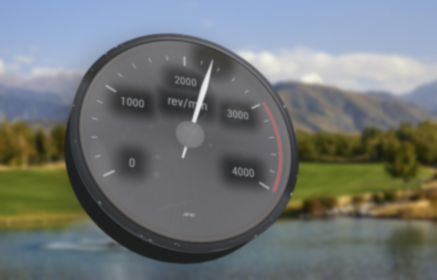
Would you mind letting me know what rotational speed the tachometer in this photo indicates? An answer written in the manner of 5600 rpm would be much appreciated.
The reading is 2300 rpm
